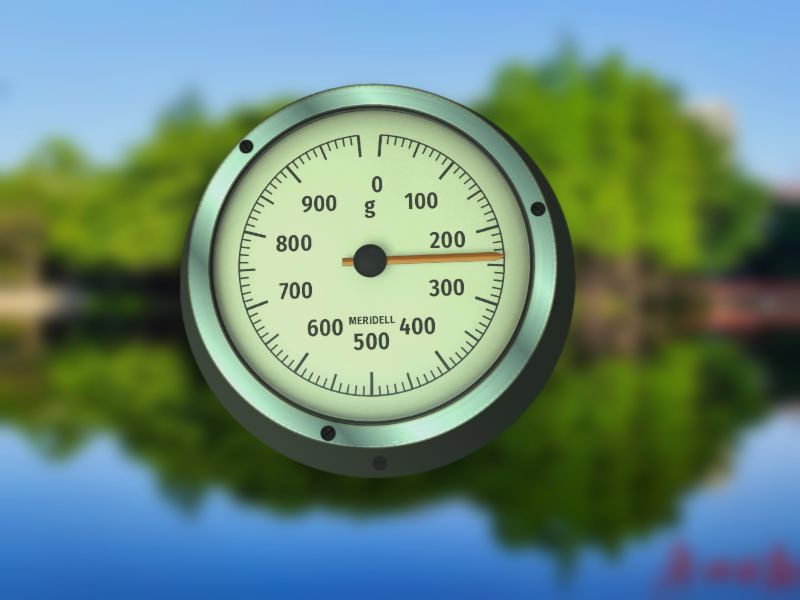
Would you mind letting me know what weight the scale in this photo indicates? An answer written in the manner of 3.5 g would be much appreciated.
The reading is 240 g
